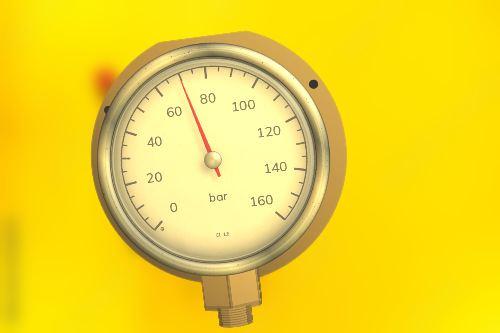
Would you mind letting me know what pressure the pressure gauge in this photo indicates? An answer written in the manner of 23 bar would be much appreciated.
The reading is 70 bar
